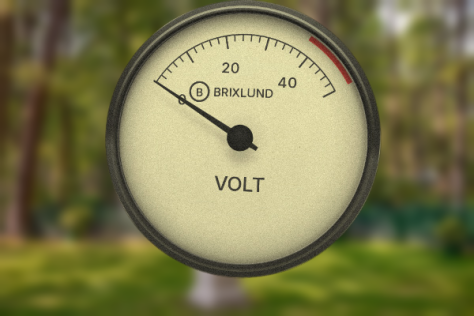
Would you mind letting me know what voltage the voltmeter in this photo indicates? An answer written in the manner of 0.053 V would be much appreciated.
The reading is 0 V
